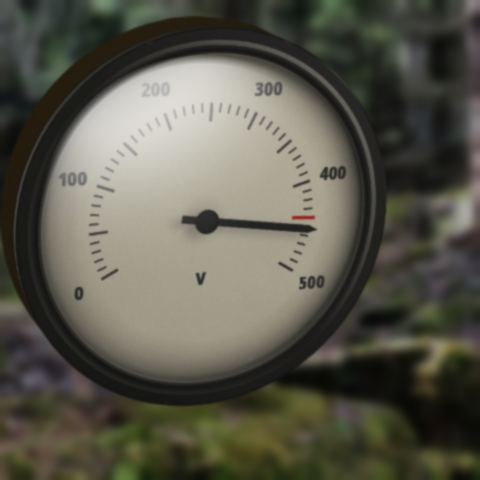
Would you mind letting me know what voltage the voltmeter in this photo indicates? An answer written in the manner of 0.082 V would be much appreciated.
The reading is 450 V
